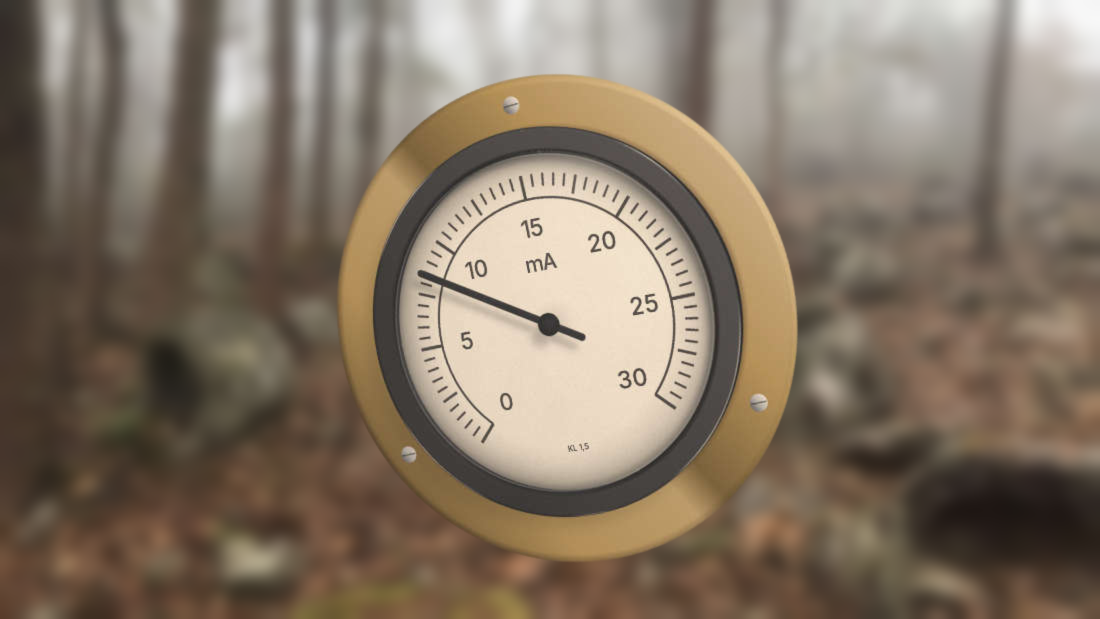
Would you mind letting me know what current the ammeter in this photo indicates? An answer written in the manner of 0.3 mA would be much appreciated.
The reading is 8.5 mA
